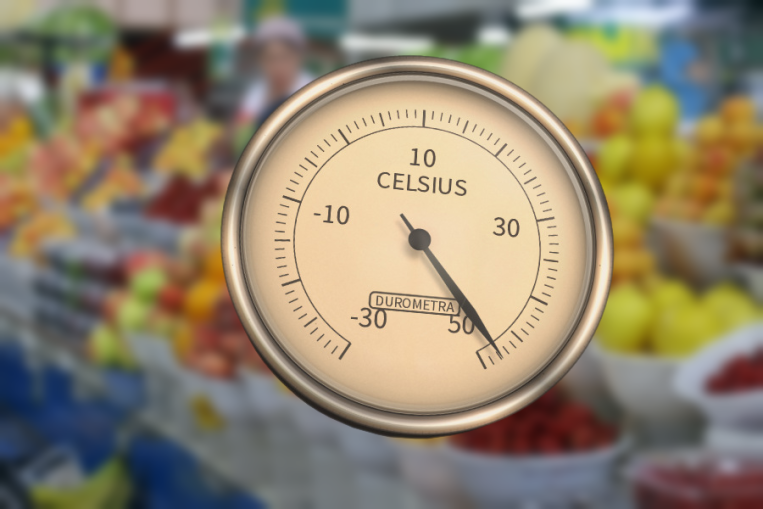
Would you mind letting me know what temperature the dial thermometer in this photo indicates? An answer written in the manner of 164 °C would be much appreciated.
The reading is 48 °C
